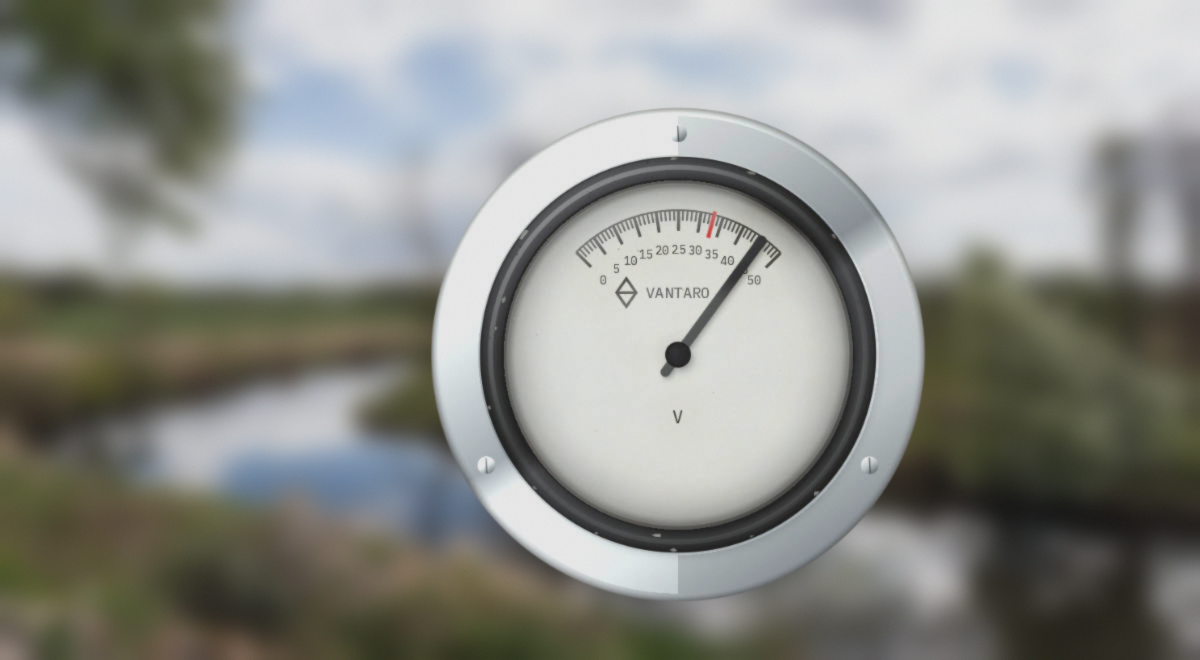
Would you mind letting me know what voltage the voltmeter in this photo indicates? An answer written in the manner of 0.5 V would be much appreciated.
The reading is 45 V
